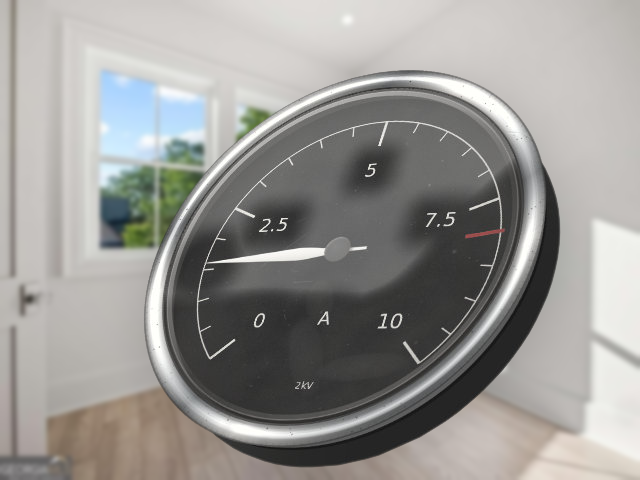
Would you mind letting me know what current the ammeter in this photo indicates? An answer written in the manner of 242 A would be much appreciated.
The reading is 1.5 A
